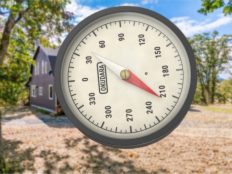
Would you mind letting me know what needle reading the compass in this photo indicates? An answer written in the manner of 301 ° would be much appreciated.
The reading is 220 °
